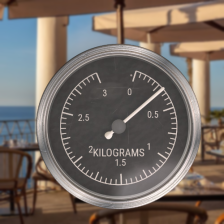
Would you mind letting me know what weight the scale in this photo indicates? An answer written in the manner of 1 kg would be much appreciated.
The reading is 0.3 kg
